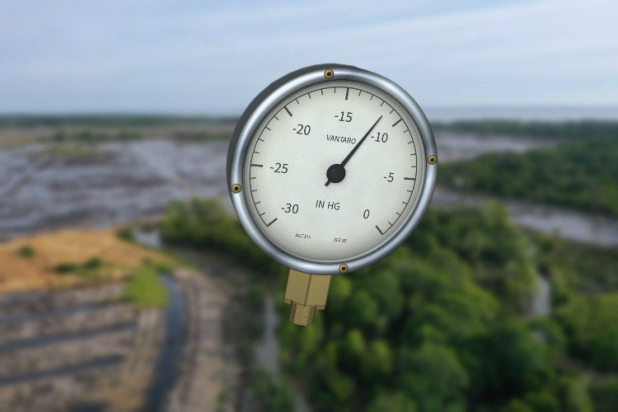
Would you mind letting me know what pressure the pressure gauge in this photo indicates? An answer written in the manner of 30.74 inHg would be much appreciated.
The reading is -11.5 inHg
